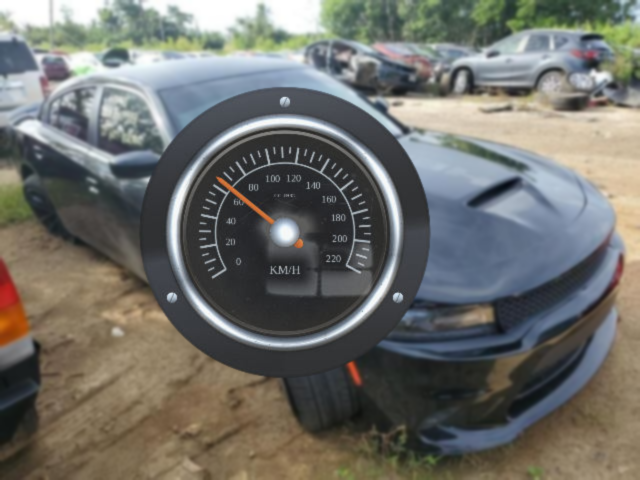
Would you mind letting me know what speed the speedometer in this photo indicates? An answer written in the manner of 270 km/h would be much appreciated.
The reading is 65 km/h
